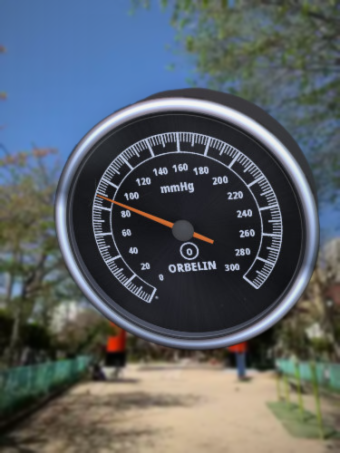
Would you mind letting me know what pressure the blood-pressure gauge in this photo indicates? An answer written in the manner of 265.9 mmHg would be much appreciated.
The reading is 90 mmHg
